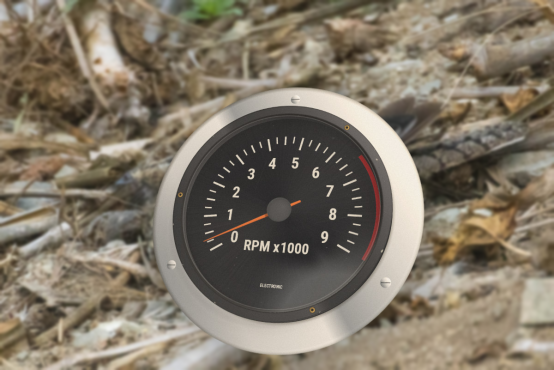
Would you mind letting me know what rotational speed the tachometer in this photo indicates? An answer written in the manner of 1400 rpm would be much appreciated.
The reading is 250 rpm
